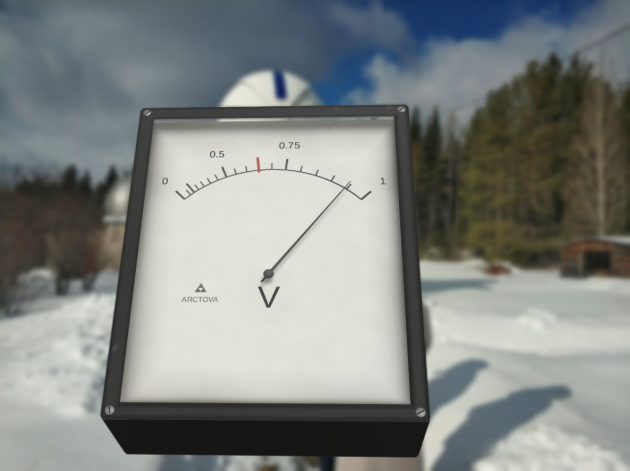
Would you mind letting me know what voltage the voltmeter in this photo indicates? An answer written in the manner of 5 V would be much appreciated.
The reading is 0.95 V
